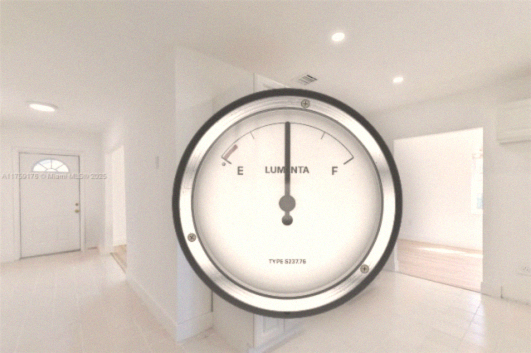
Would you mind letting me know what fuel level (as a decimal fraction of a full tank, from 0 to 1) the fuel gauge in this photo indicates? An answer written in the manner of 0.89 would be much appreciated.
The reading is 0.5
